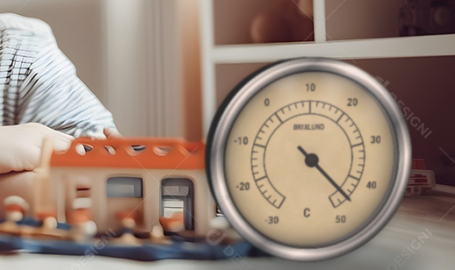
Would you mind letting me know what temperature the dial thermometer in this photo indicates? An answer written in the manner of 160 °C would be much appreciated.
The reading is 46 °C
